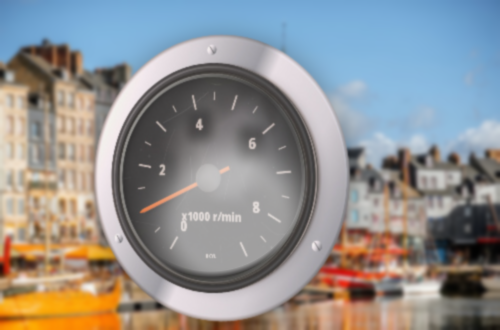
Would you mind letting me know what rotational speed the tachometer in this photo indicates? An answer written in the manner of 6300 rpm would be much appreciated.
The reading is 1000 rpm
